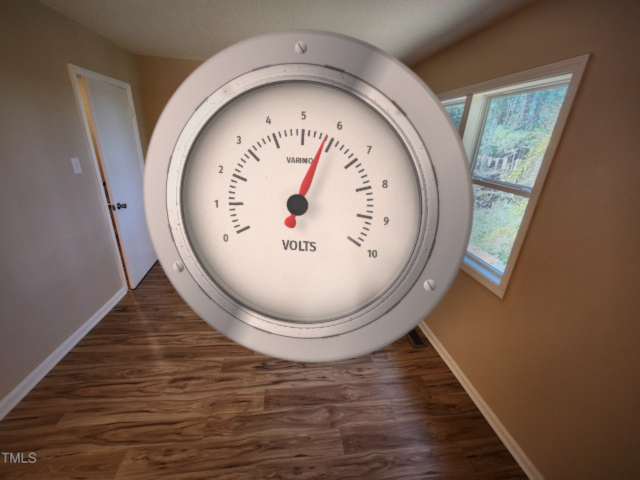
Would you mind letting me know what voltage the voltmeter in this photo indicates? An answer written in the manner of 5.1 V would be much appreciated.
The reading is 5.8 V
